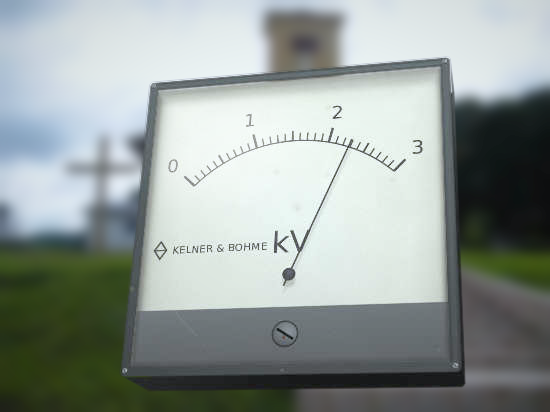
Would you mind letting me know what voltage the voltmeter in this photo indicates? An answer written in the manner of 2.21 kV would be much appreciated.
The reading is 2.3 kV
